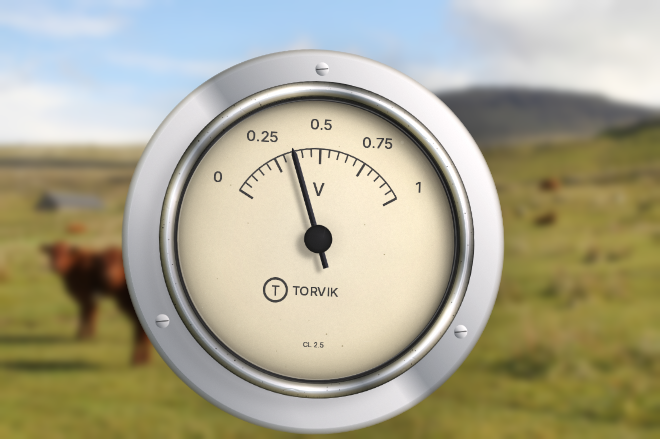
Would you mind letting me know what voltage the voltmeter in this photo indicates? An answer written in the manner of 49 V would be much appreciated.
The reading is 0.35 V
